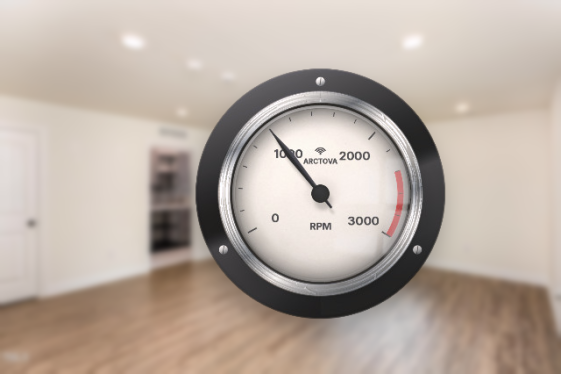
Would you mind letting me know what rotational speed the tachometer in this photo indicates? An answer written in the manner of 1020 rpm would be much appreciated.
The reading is 1000 rpm
